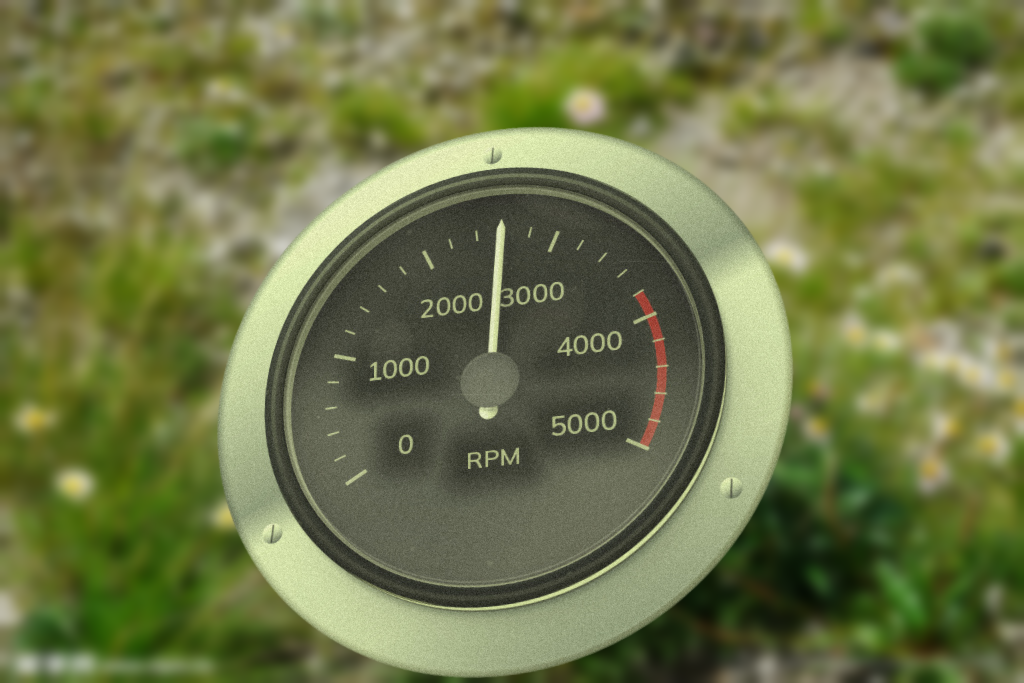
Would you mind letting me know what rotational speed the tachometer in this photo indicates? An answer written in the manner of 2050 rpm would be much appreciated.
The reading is 2600 rpm
